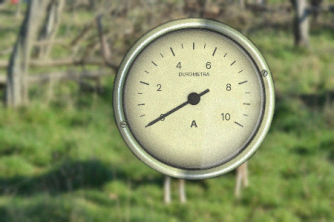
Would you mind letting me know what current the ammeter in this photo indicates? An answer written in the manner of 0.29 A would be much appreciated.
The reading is 0 A
